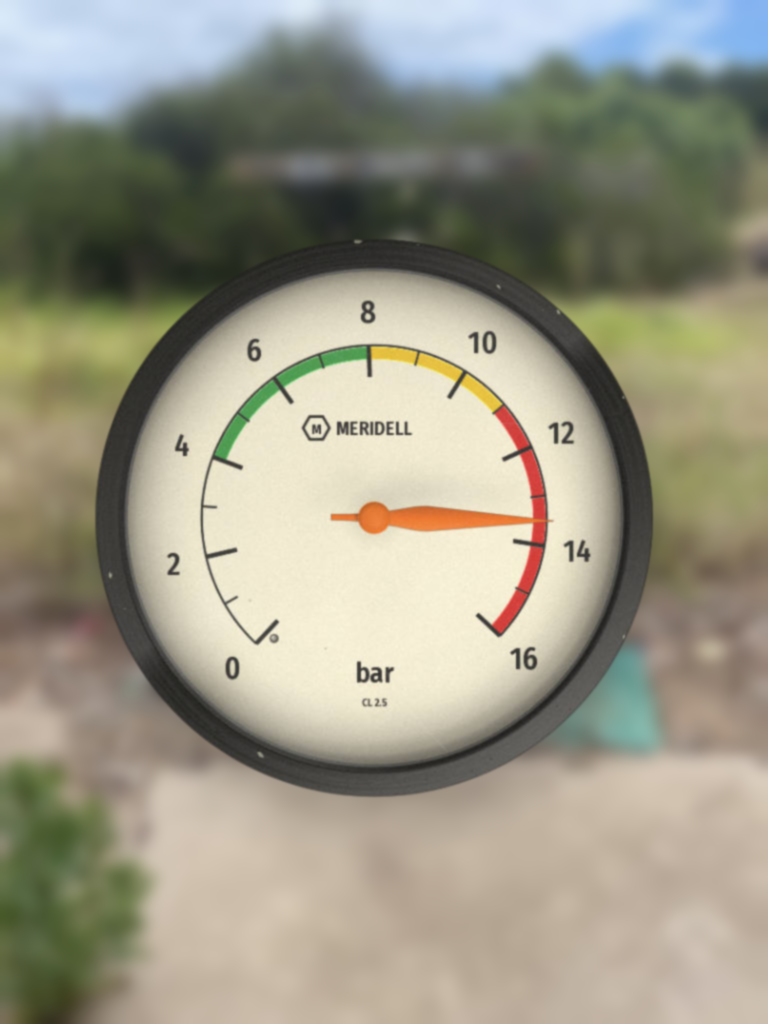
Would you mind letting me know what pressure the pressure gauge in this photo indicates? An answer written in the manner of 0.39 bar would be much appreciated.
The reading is 13.5 bar
